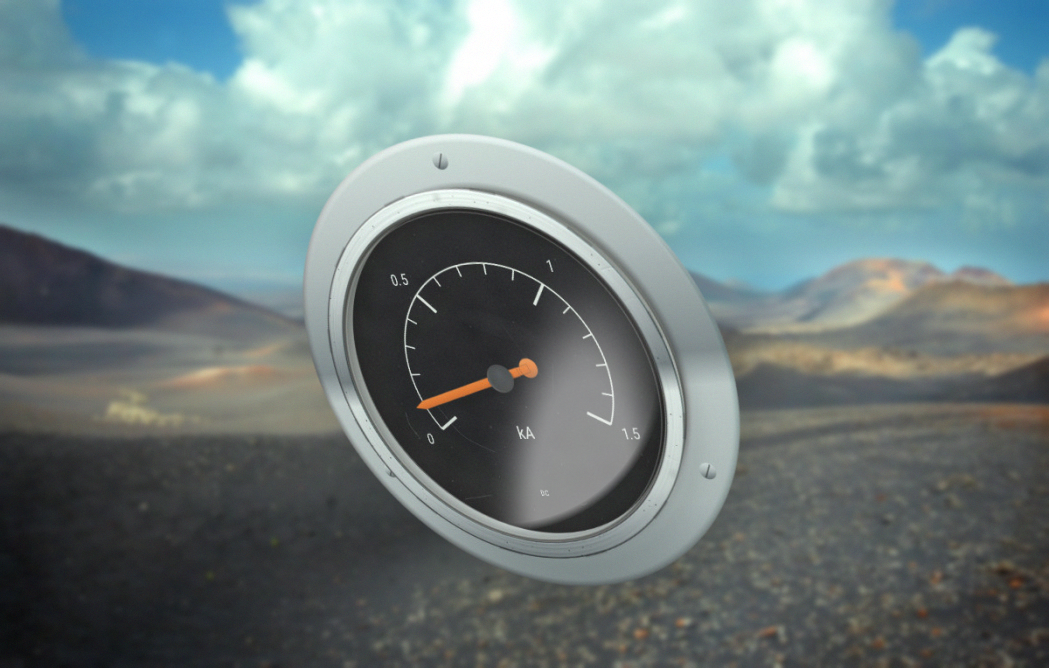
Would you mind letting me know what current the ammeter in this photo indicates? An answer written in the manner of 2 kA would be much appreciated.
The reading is 0.1 kA
